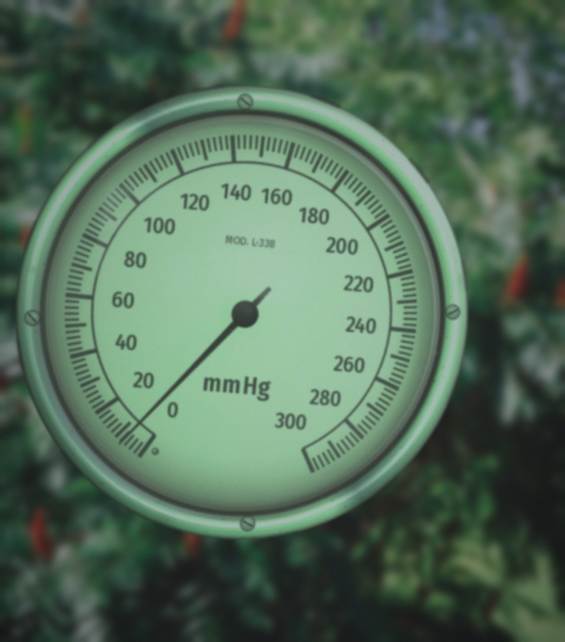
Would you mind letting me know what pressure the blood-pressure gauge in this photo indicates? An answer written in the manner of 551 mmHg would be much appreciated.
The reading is 8 mmHg
